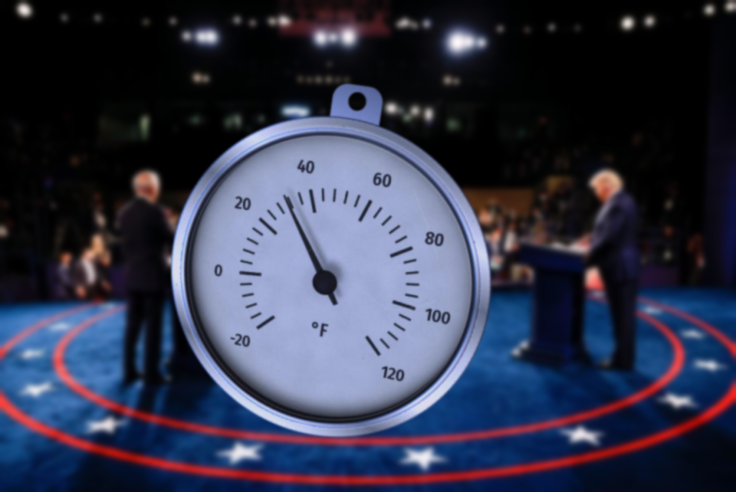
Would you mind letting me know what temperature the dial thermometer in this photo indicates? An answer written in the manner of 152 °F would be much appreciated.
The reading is 32 °F
